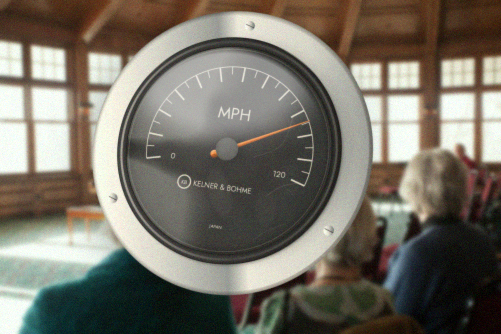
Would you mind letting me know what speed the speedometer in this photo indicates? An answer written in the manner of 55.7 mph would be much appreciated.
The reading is 95 mph
